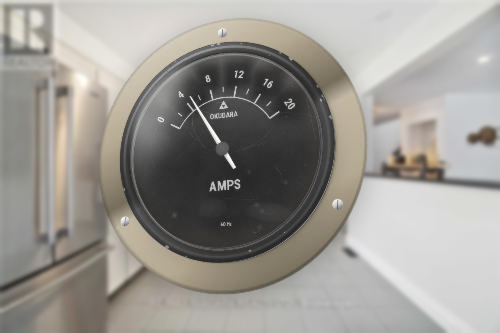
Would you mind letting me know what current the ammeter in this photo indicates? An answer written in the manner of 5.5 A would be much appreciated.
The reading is 5 A
